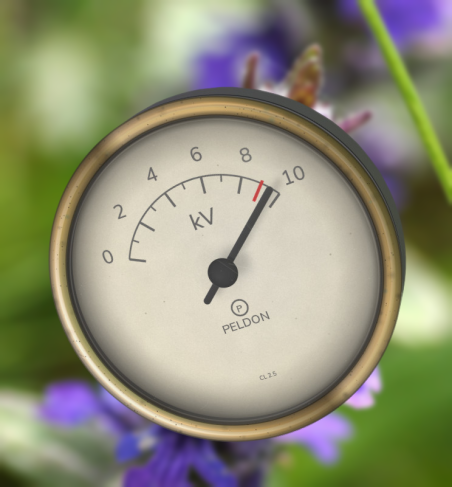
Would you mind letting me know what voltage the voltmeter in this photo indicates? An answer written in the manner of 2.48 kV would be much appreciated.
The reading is 9.5 kV
